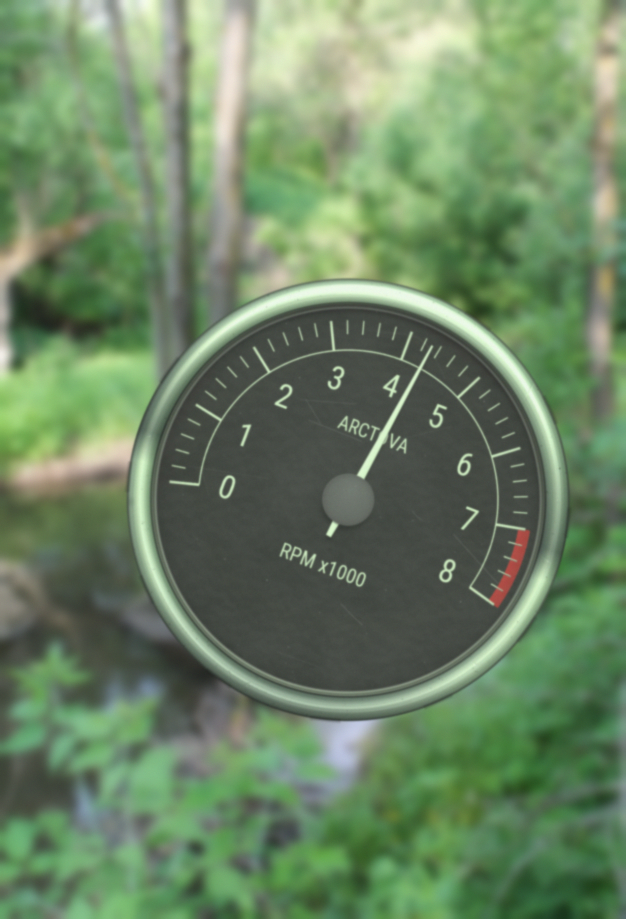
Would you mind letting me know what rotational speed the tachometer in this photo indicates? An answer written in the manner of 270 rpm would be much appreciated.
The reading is 4300 rpm
